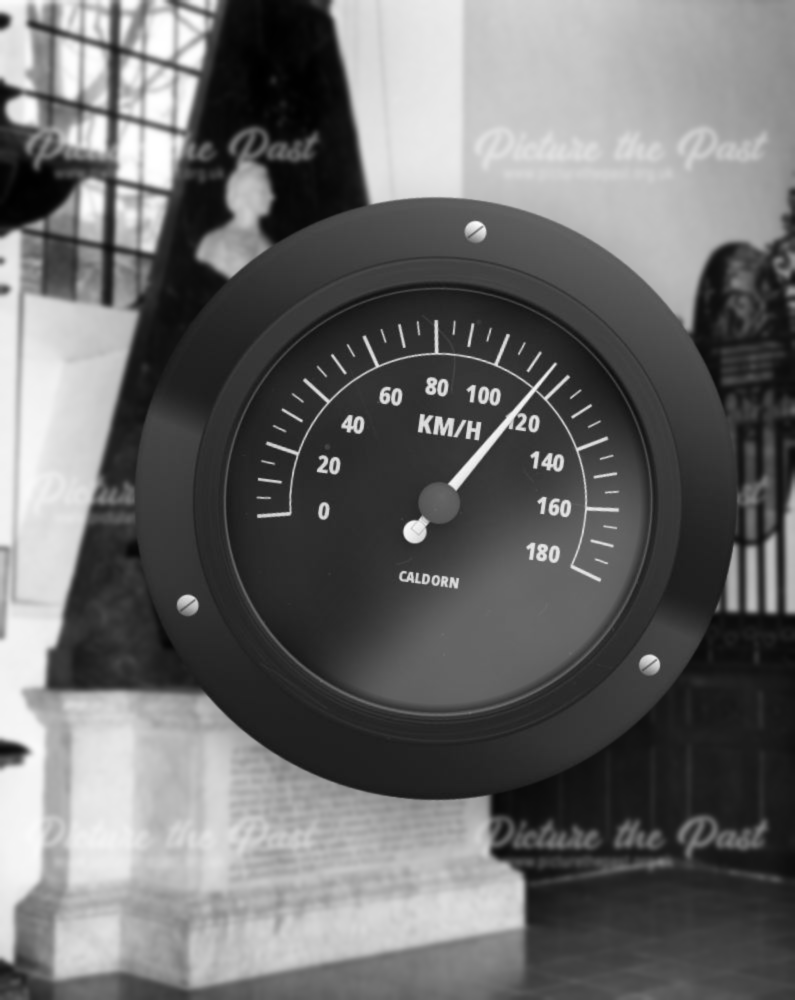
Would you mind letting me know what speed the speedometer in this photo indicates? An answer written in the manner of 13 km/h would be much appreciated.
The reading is 115 km/h
